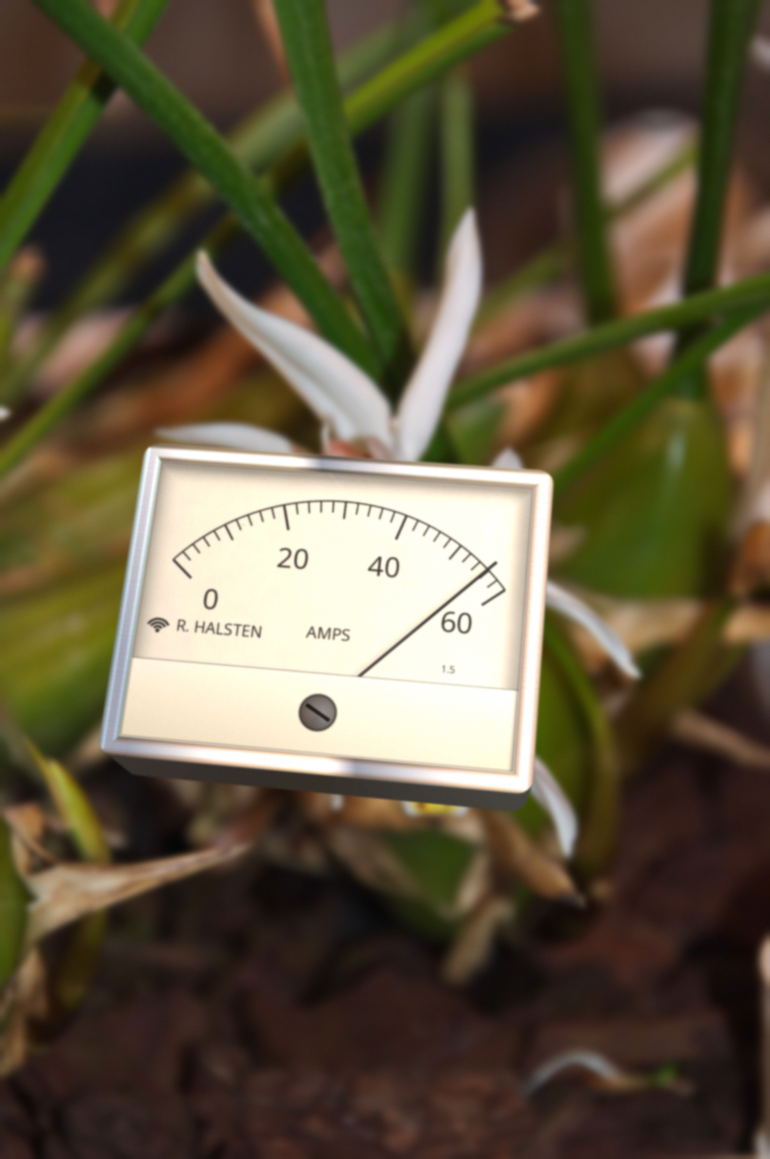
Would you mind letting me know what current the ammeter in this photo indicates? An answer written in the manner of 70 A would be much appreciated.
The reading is 56 A
